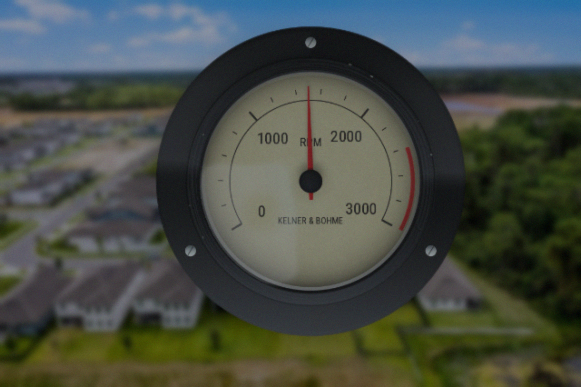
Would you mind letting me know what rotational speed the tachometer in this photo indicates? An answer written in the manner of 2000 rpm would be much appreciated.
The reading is 1500 rpm
